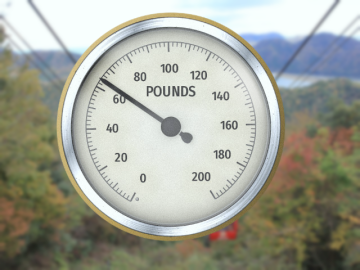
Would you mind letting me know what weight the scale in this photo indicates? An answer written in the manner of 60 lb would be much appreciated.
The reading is 64 lb
